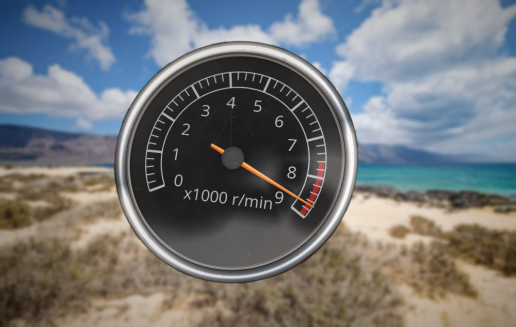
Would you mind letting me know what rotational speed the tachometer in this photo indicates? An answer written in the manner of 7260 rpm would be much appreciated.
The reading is 8700 rpm
